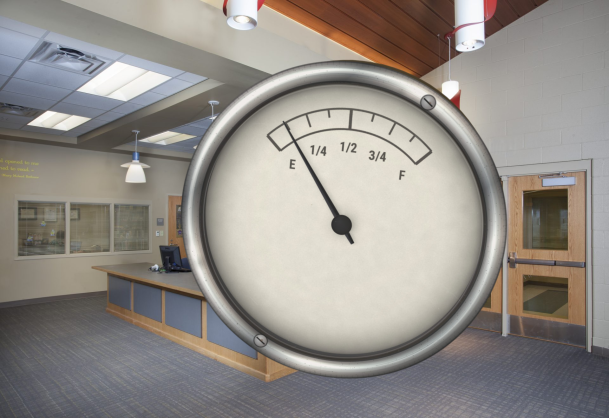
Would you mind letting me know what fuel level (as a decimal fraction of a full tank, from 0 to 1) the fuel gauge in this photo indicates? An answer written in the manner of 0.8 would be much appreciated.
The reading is 0.125
